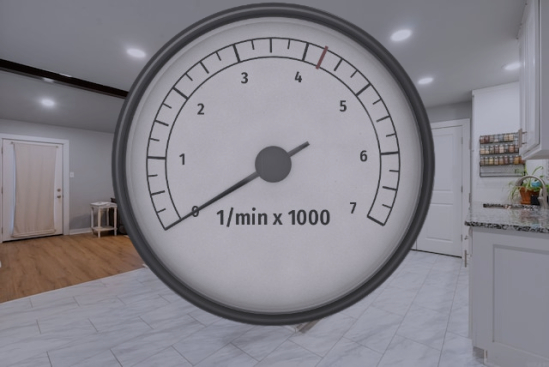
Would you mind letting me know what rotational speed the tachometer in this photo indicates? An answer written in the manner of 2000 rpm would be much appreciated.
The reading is 0 rpm
